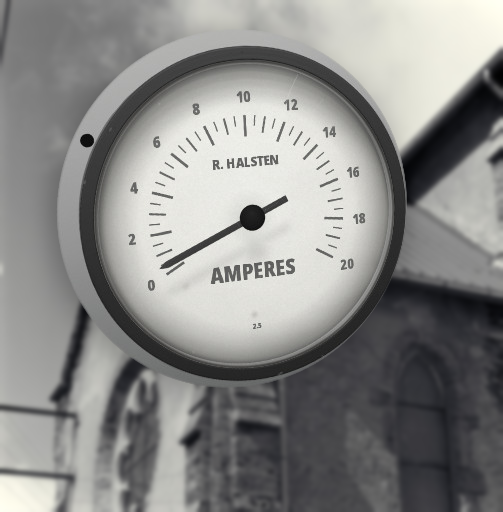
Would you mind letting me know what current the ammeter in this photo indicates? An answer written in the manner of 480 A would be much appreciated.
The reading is 0.5 A
